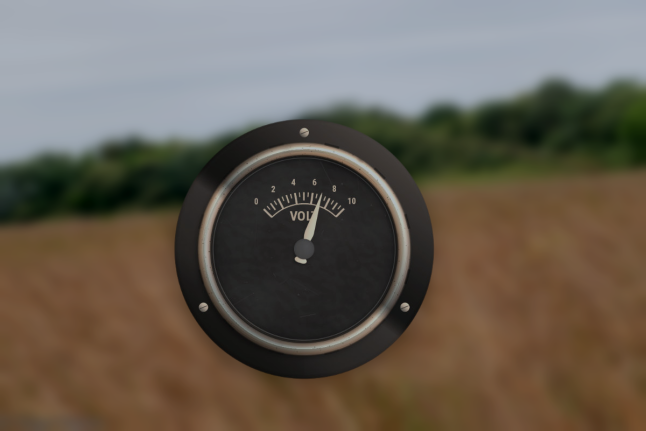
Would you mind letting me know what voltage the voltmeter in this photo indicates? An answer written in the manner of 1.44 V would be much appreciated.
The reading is 7 V
